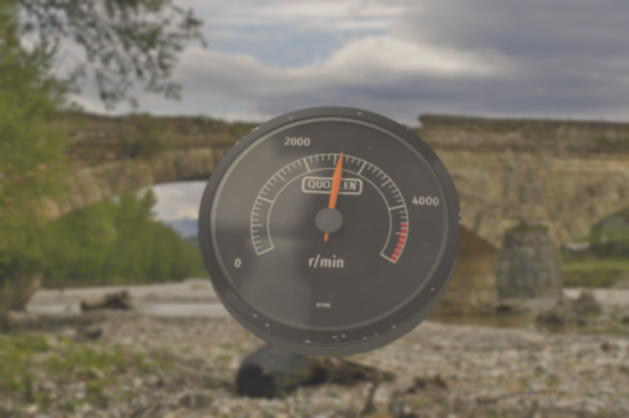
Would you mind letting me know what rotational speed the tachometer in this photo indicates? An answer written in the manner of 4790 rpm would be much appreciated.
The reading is 2600 rpm
